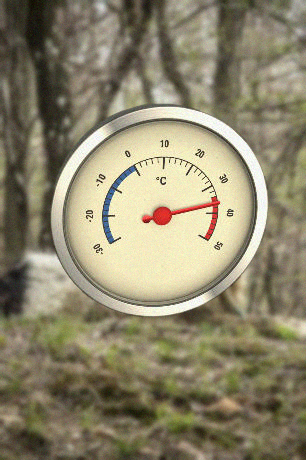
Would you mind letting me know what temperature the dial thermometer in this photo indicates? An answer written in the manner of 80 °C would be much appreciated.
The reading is 36 °C
